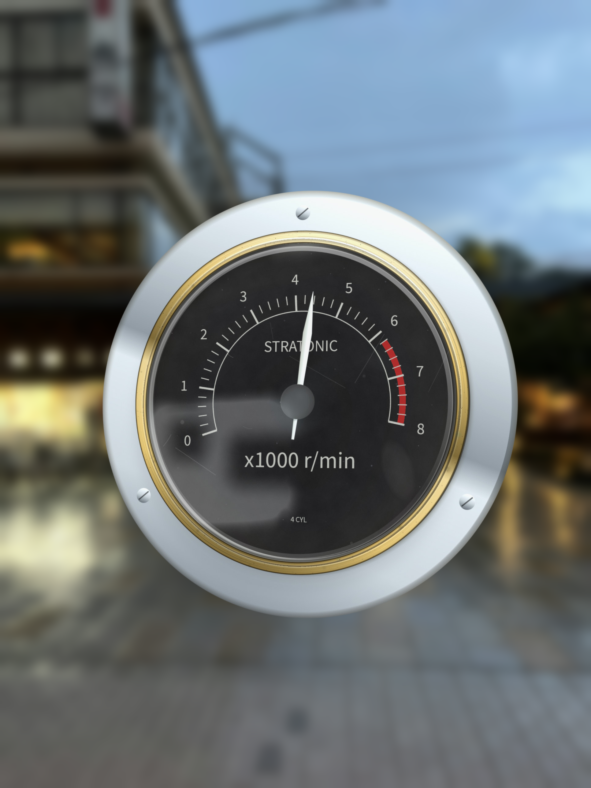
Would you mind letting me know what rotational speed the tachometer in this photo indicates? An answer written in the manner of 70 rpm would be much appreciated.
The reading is 4400 rpm
